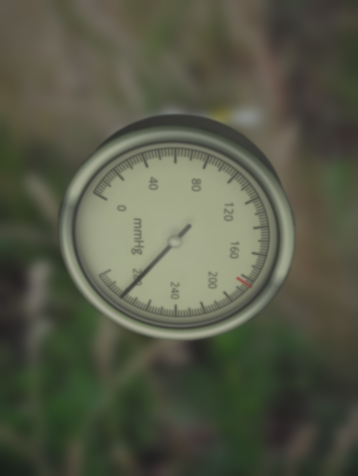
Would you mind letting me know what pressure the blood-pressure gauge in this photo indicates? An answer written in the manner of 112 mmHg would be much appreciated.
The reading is 280 mmHg
